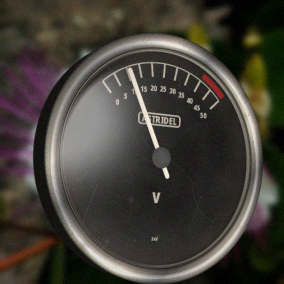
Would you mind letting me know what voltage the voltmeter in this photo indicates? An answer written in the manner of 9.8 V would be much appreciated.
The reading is 10 V
